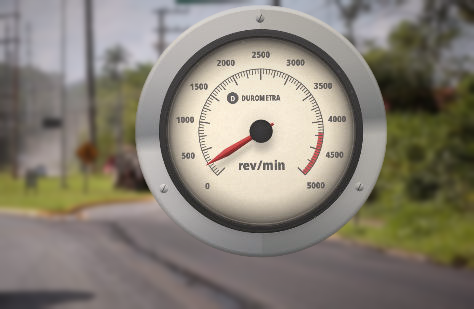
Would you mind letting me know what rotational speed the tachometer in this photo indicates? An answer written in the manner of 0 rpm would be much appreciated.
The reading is 250 rpm
